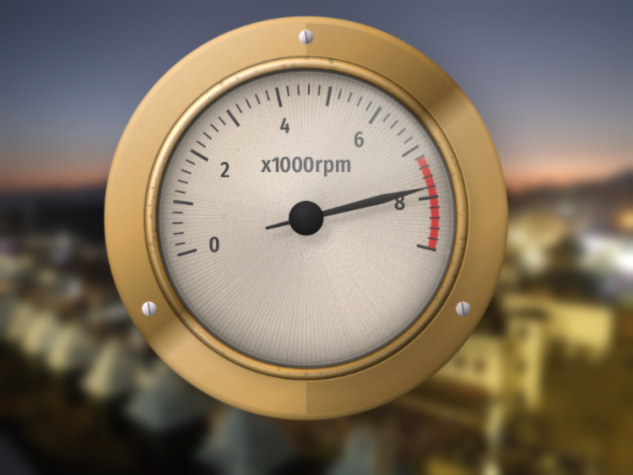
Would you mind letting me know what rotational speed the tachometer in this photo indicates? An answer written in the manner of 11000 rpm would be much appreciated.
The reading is 7800 rpm
